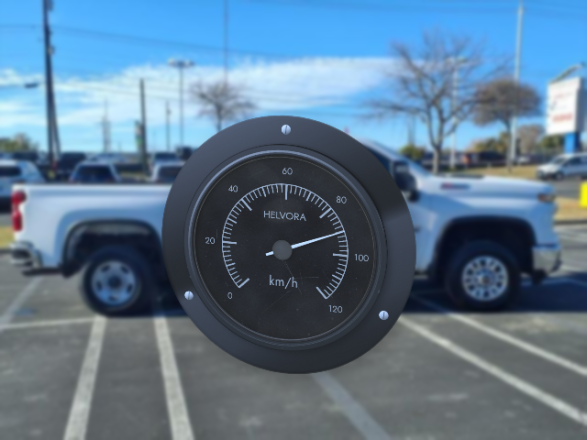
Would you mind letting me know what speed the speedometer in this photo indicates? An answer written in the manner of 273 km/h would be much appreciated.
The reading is 90 km/h
